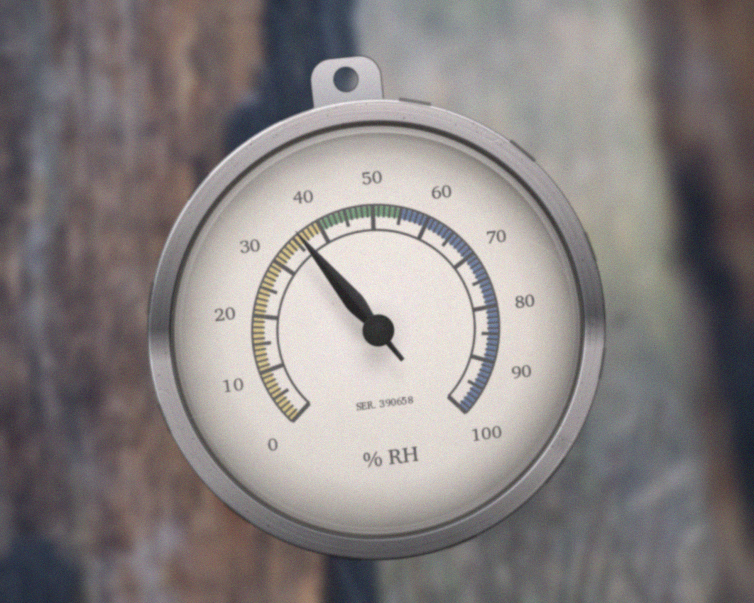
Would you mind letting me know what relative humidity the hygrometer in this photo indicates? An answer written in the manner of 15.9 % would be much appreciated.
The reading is 36 %
